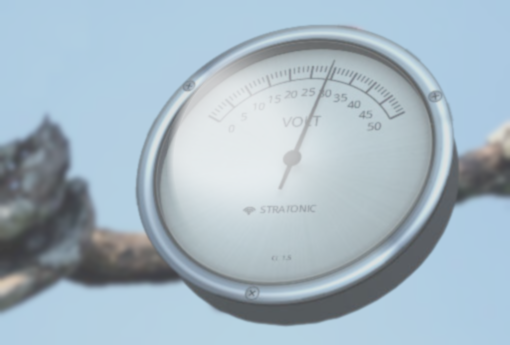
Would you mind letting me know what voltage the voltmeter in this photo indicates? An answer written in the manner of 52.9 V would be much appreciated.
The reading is 30 V
